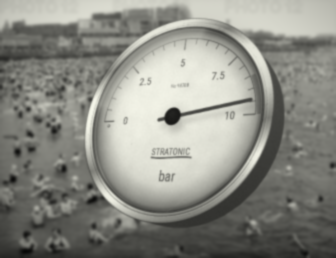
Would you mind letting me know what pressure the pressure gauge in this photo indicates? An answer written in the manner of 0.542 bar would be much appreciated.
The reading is 9.5 bar
